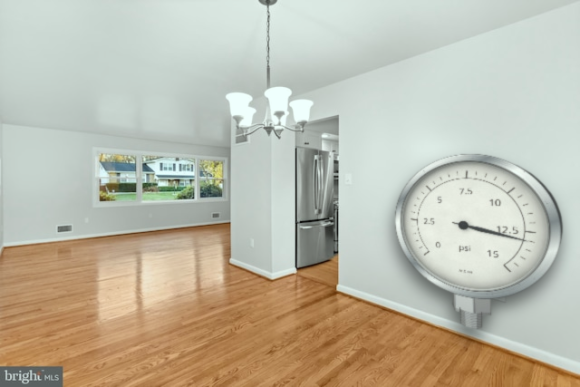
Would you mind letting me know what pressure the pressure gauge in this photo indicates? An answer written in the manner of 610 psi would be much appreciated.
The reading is 13 psi
